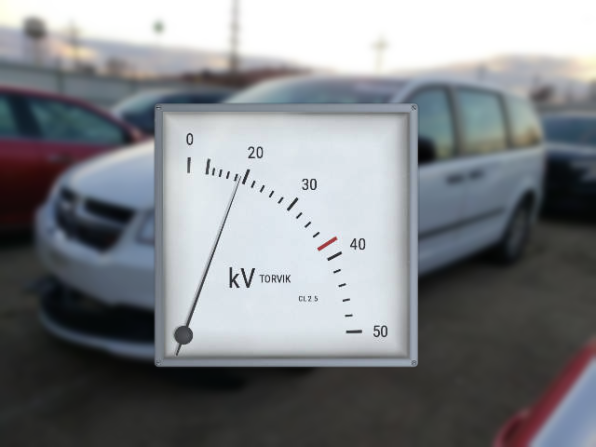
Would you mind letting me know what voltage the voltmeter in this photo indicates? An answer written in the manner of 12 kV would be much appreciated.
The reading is 19 kV
